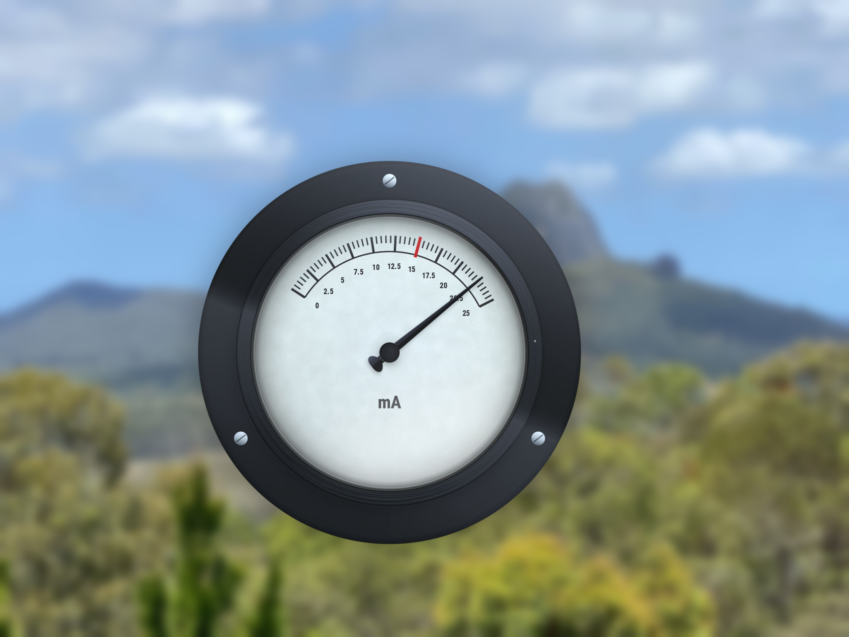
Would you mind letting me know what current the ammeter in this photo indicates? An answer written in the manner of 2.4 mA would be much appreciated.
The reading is 22.5 mA
